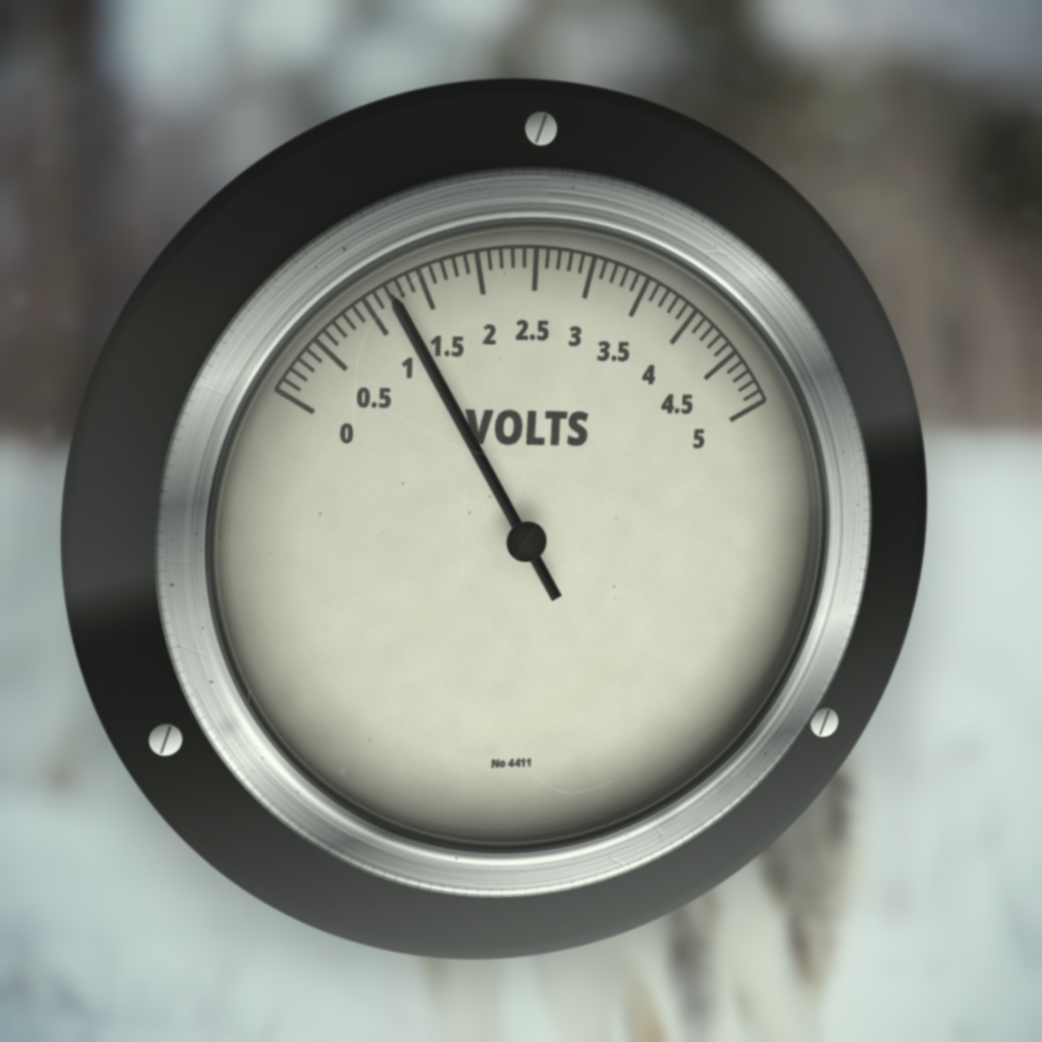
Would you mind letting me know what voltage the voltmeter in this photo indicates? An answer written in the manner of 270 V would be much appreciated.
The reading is 1.2 V
